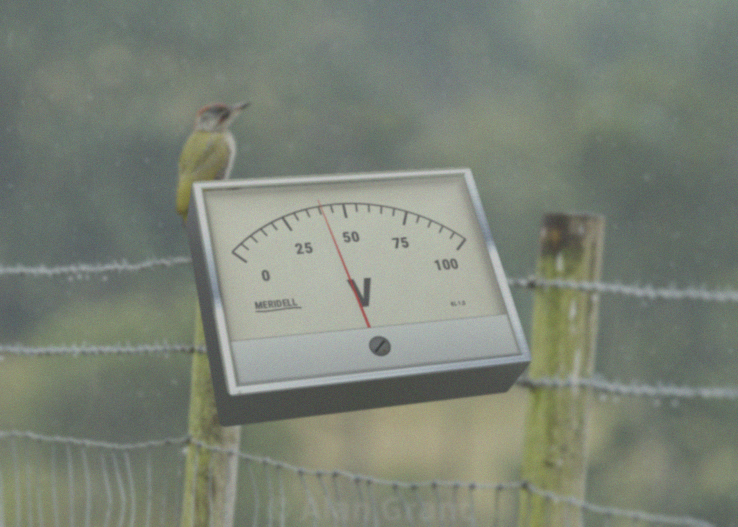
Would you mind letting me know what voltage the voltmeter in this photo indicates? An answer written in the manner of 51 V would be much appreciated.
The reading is 40 V
